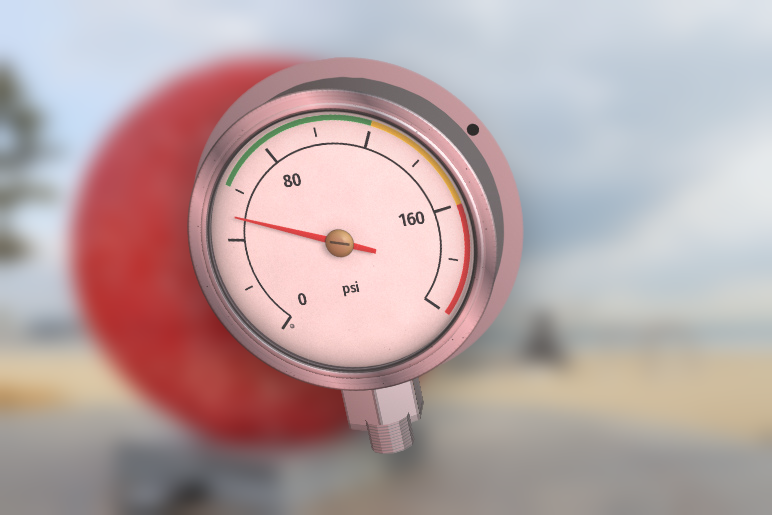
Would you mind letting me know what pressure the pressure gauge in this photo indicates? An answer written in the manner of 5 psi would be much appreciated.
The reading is 50 psi
